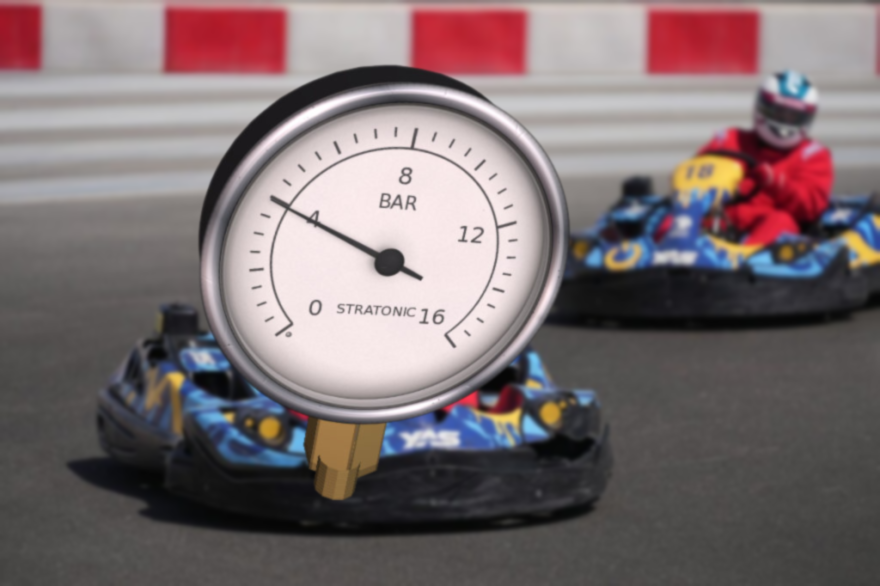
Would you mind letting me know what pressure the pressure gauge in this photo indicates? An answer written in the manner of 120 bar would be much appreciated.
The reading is 4 bar
